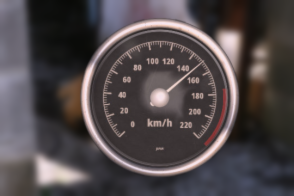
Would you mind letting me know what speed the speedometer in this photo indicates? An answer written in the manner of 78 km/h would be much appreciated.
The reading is 150 km/h
